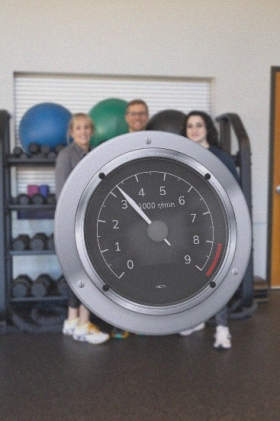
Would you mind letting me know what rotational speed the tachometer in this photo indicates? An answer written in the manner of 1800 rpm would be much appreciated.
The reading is 3250 rpm
